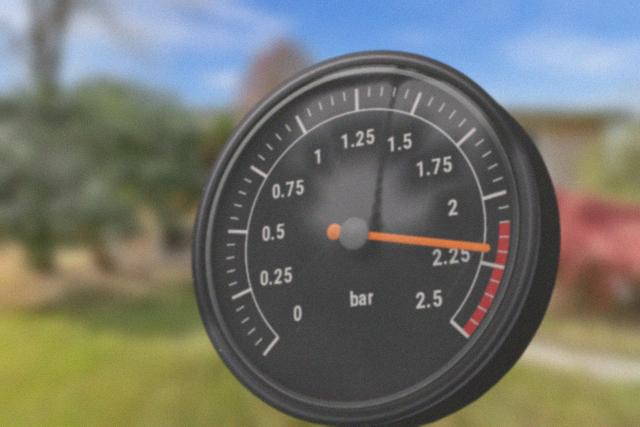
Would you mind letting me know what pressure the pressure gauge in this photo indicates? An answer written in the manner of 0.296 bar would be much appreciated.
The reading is 2.2 bar
